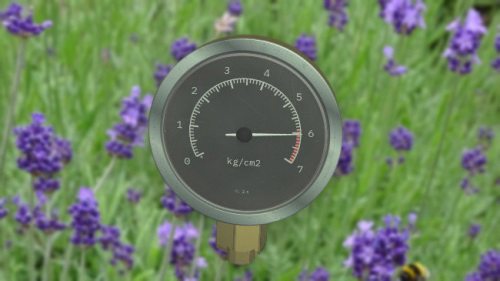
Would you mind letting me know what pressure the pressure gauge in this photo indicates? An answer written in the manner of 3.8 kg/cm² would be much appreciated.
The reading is 6 kg/cm²
